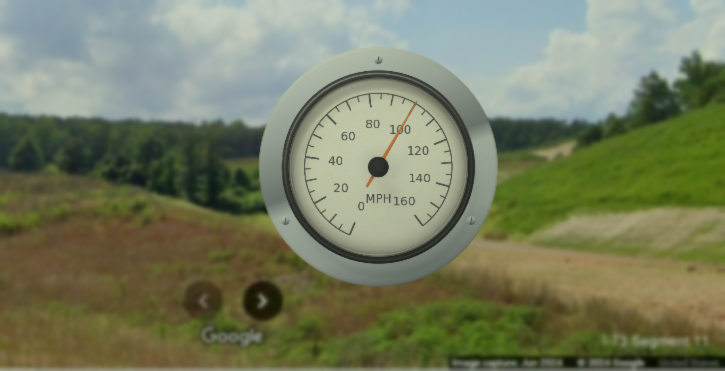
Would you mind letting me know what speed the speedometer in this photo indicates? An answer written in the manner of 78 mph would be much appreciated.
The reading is 100 mph
